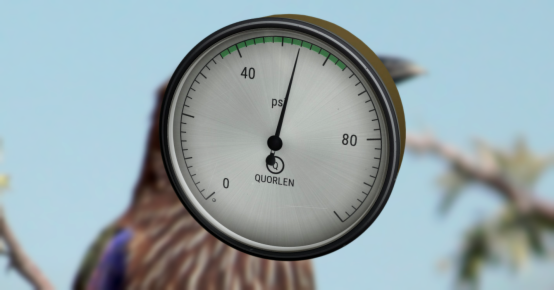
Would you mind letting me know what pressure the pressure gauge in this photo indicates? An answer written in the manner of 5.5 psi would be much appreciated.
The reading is 54 psi
